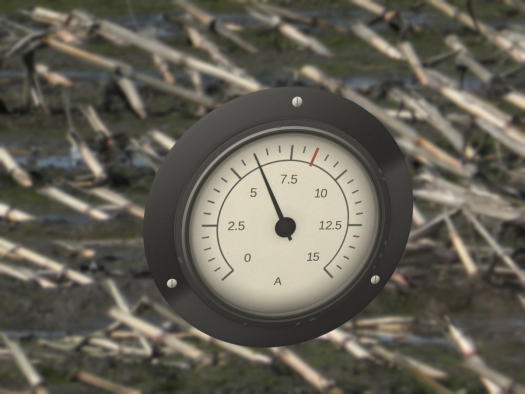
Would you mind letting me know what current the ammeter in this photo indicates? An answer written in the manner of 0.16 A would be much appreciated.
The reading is 6 A
